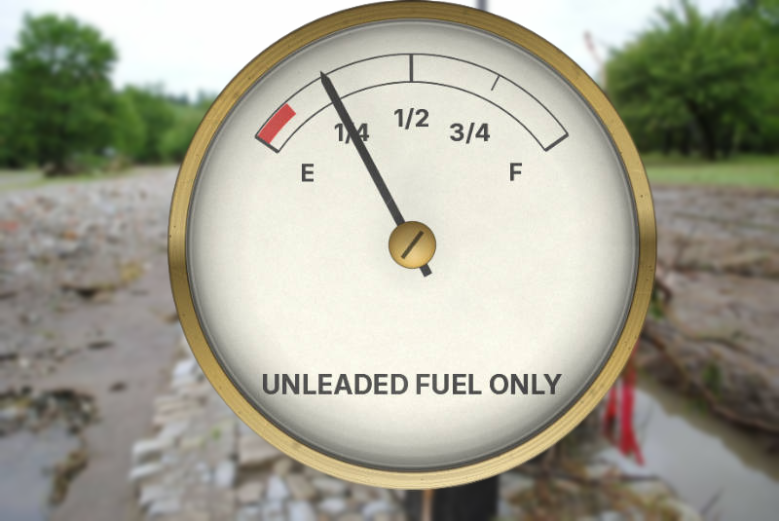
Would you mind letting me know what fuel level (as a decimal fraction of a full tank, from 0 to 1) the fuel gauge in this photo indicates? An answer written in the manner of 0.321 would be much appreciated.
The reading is 0.25
